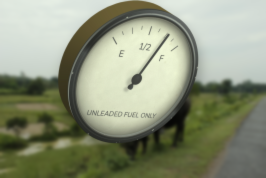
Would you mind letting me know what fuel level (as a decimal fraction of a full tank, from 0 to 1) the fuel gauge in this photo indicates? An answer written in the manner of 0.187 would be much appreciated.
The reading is 0.75
